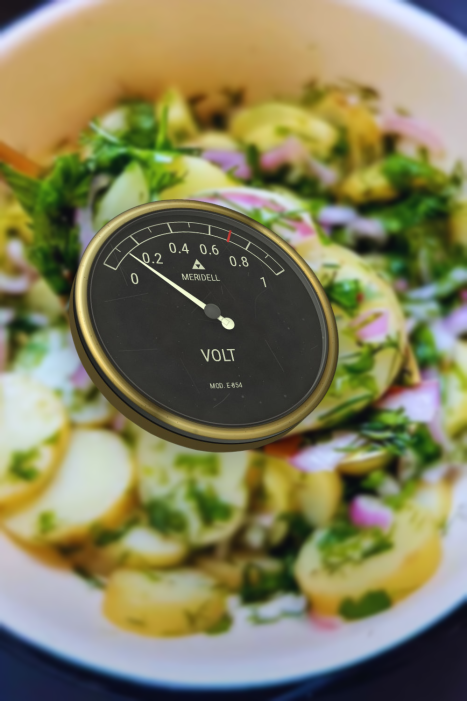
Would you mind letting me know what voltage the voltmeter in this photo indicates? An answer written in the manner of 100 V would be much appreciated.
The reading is 0.1 V
